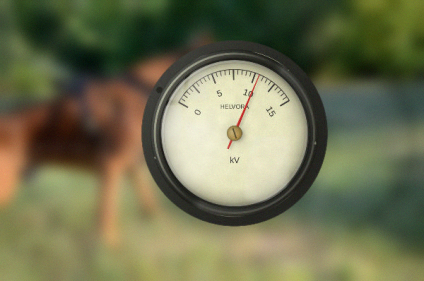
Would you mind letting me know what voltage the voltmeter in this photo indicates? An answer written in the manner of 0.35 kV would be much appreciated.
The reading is 10.5 kV
